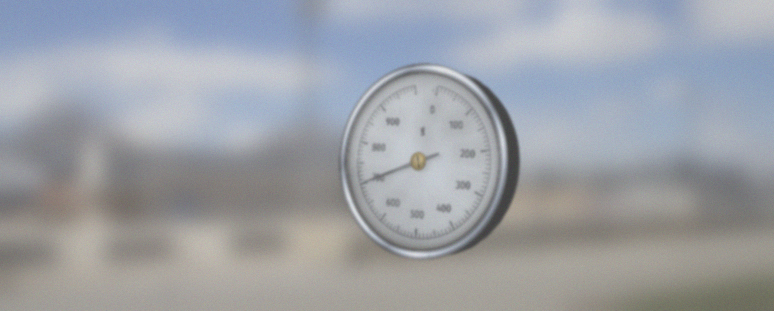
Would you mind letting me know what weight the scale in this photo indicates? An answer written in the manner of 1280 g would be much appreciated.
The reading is 700 g
